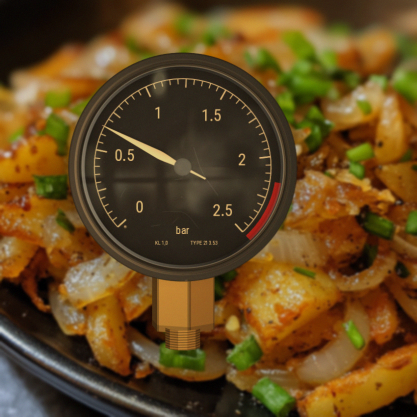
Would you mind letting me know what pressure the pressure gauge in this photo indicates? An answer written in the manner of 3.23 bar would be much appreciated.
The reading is 0.65 bar
